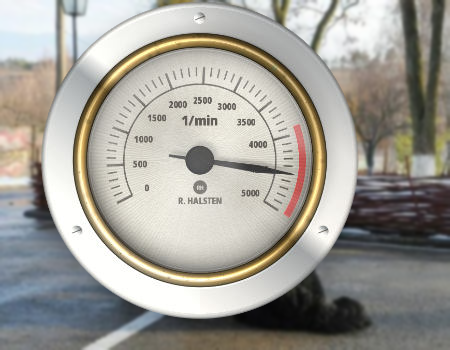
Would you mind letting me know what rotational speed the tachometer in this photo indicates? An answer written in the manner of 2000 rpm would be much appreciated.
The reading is 4500 rpm
